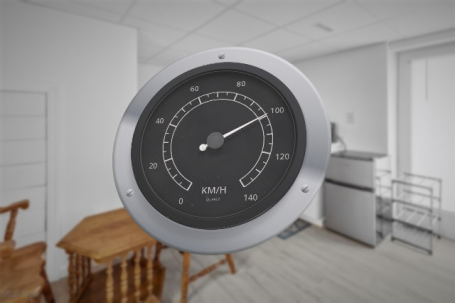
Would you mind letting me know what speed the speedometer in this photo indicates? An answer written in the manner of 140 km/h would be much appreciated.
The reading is 100 km/h
